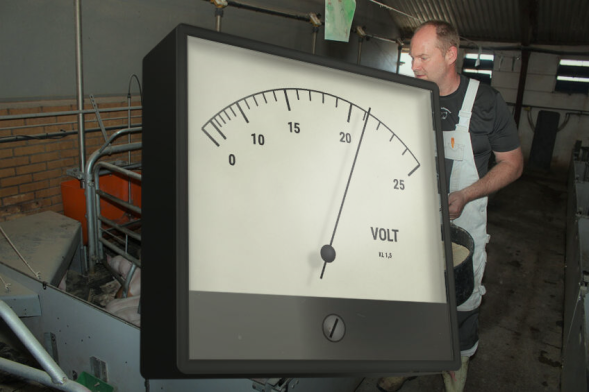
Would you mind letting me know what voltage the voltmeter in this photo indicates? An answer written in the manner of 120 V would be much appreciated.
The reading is 21 V
